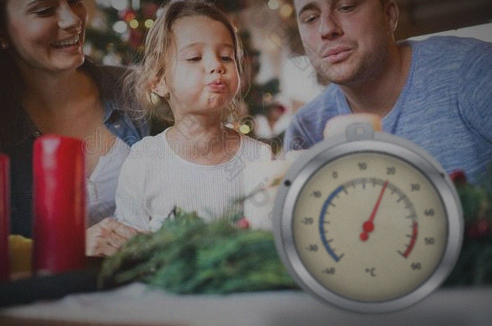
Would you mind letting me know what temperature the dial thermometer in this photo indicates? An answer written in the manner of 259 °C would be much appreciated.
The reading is 20 °C
